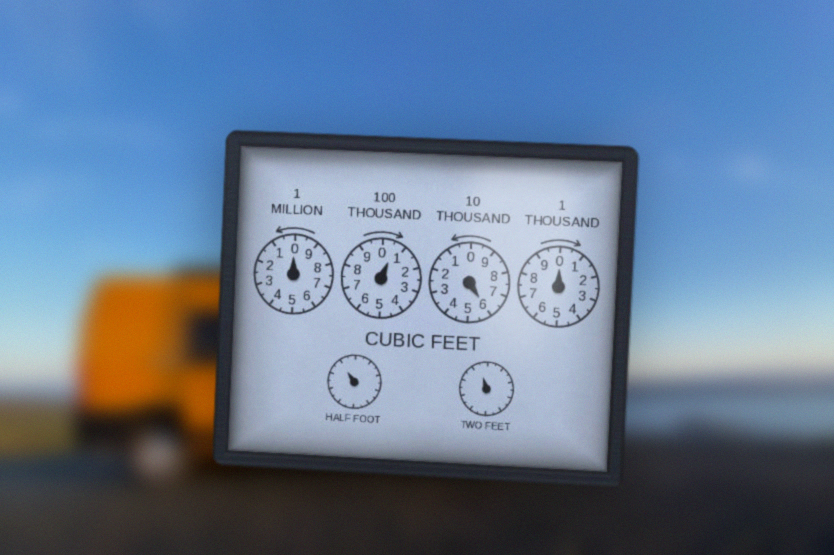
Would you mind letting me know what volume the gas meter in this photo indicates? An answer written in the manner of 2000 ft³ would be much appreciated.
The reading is 6000 ft³
